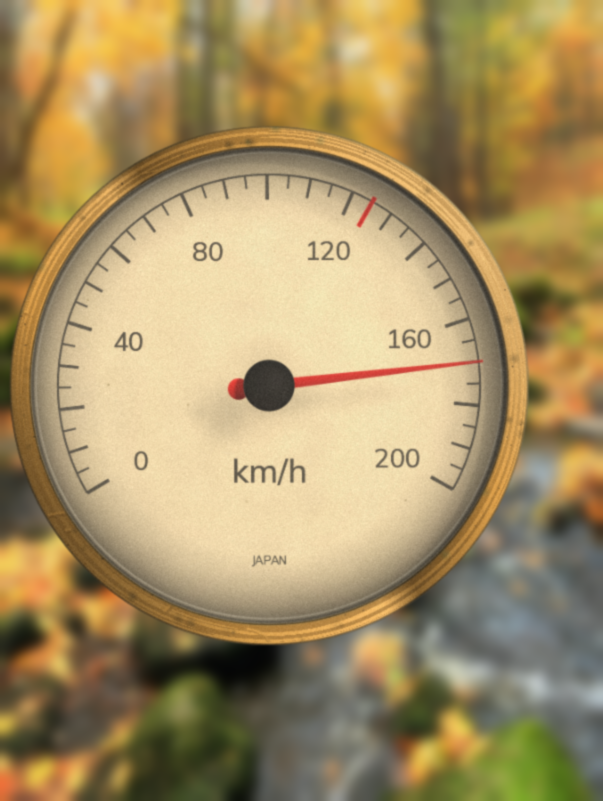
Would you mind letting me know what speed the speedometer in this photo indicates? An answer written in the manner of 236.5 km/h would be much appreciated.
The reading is 170 km/h
